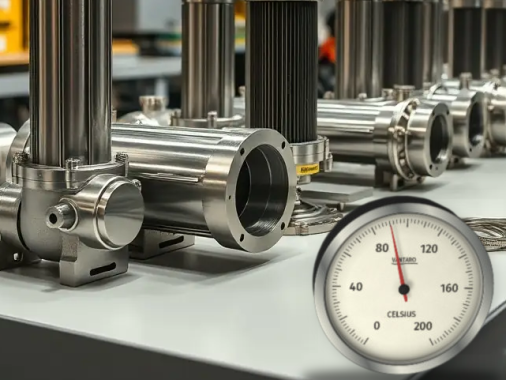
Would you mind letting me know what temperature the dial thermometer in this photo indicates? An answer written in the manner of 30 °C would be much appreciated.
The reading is 90 °C
